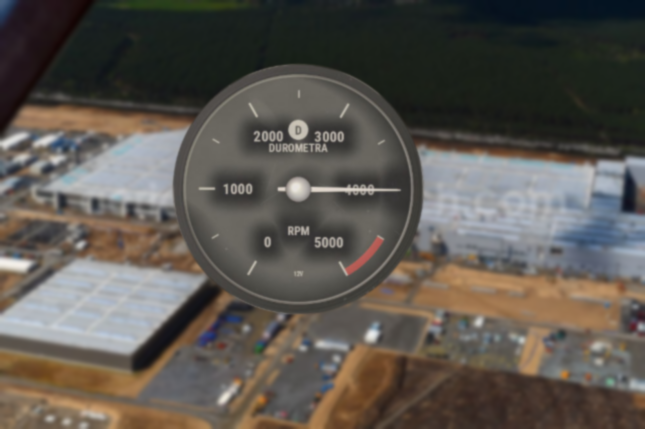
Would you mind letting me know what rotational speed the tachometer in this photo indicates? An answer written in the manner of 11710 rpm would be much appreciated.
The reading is 4000 rpm
